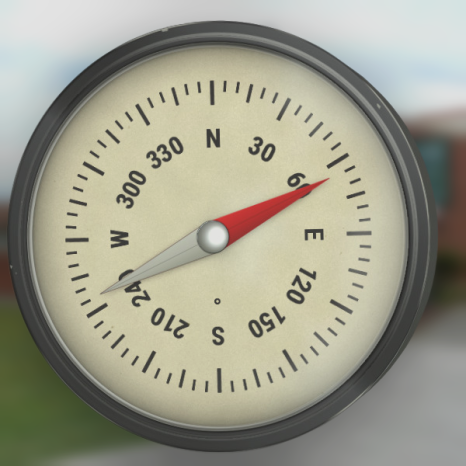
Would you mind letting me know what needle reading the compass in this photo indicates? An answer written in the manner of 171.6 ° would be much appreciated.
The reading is 65 °
